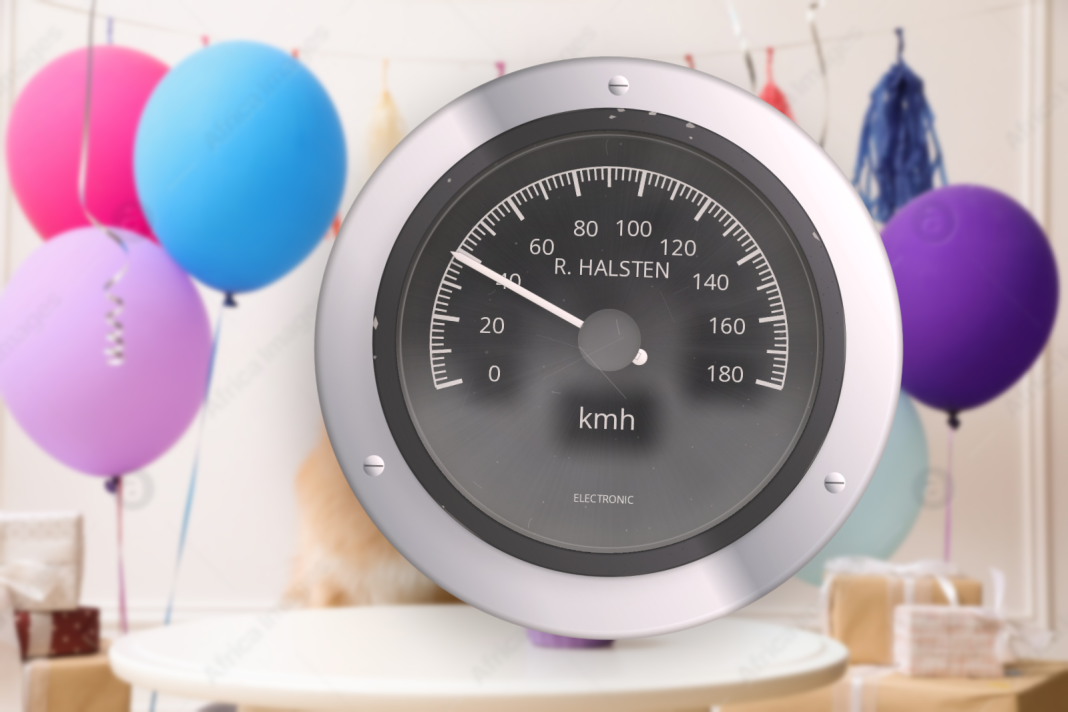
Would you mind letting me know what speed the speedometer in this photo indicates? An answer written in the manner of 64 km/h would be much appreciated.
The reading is 38 km/h
